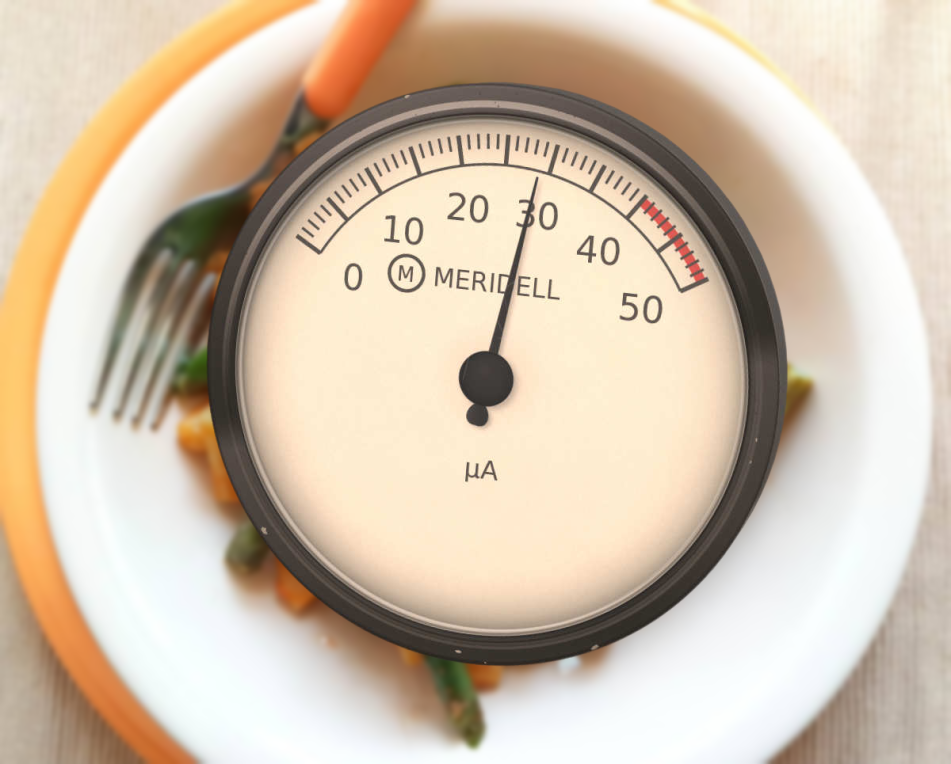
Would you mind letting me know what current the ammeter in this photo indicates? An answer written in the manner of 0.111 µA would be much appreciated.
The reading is 29 µA
